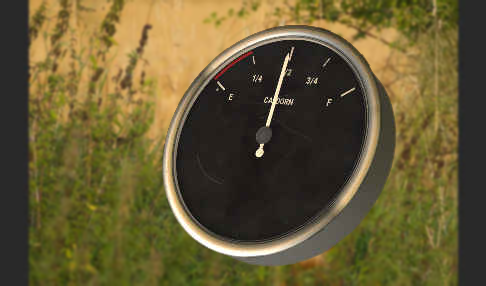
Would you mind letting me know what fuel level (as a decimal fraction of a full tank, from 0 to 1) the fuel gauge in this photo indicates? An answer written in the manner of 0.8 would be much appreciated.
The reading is 0.5
